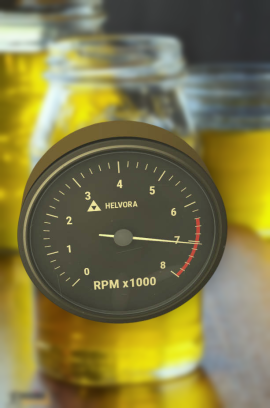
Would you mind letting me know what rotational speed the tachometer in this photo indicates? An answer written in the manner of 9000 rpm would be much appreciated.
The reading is 7000 rpm
